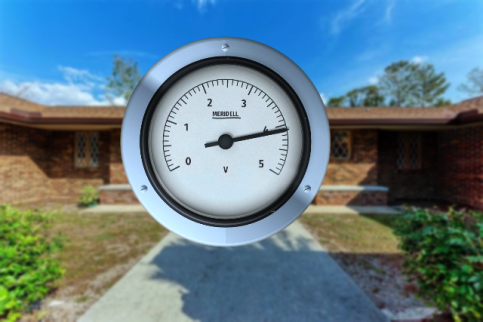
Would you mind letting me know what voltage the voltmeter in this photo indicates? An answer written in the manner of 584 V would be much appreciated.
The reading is 4.1 V
